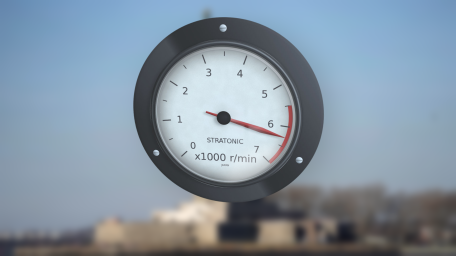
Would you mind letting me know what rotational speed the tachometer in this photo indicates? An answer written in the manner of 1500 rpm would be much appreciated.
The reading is 6250 rpm
